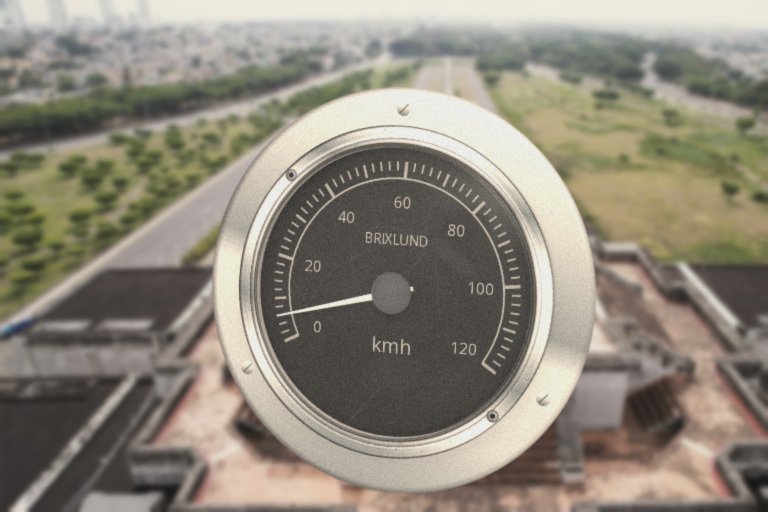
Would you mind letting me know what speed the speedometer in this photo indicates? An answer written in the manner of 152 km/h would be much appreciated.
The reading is 6 km/h
